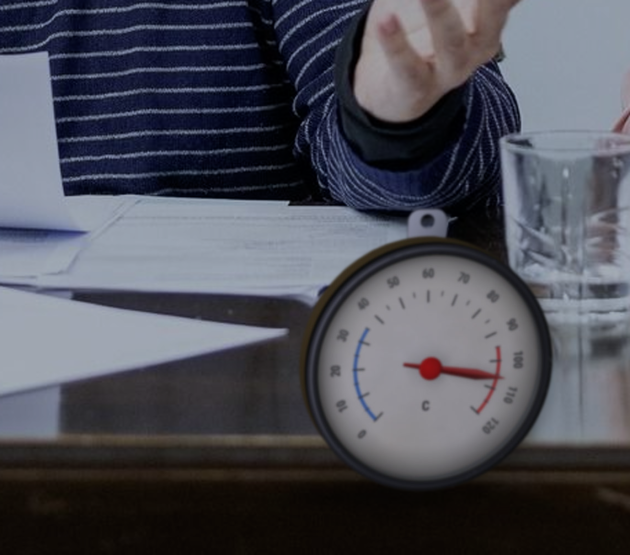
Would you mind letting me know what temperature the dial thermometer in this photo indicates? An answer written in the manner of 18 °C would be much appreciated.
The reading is 105 °C
